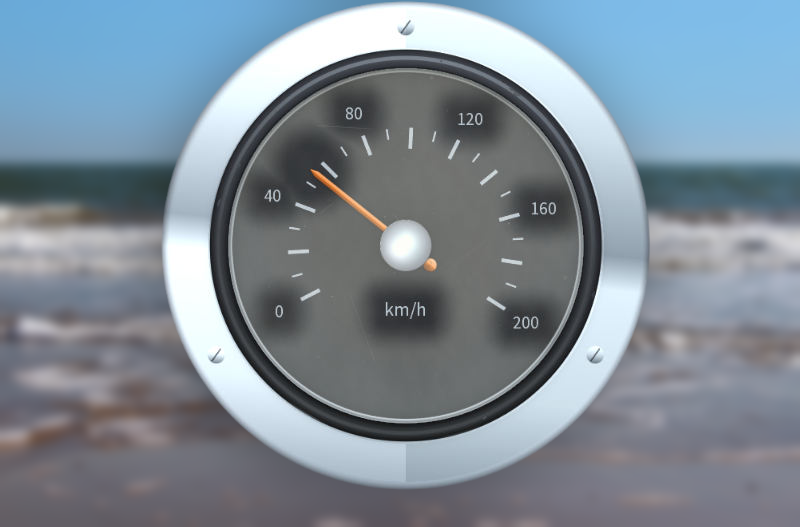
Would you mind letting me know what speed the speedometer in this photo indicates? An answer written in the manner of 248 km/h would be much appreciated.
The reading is 55 km/h
